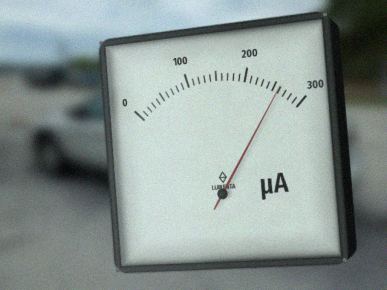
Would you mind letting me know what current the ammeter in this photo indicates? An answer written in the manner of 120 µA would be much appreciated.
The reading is 260 µA
